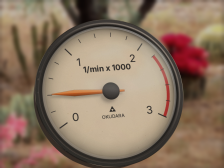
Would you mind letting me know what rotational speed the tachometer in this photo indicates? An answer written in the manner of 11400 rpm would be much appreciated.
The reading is 400 rpm
